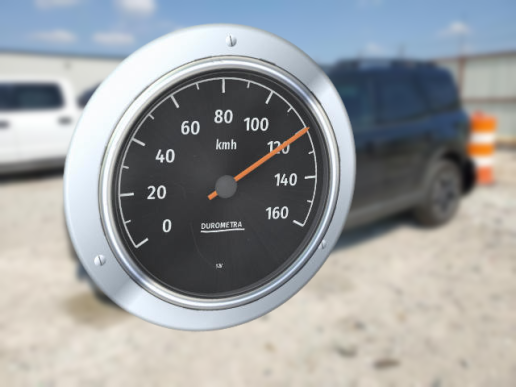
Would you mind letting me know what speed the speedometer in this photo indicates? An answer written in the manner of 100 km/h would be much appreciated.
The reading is 120 km/h
